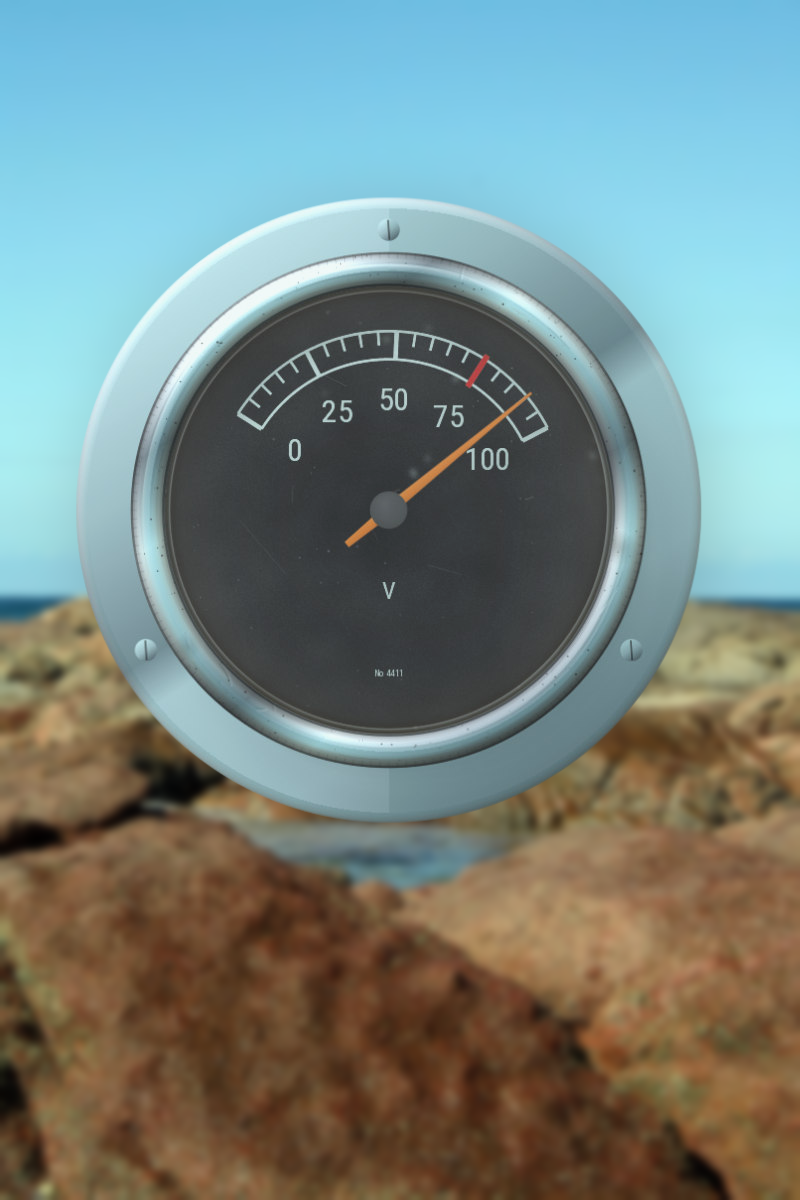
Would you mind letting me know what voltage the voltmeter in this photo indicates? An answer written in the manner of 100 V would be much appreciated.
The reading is 90 V
